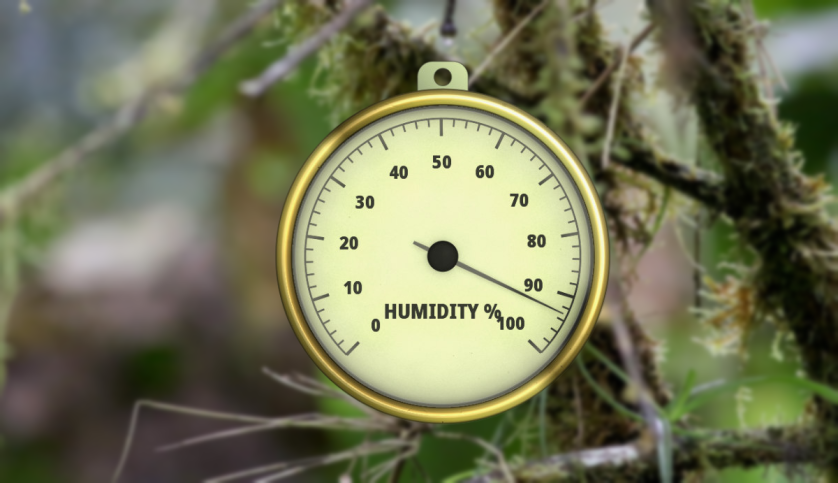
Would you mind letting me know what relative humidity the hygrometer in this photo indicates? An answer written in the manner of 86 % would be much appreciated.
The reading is 93 %
